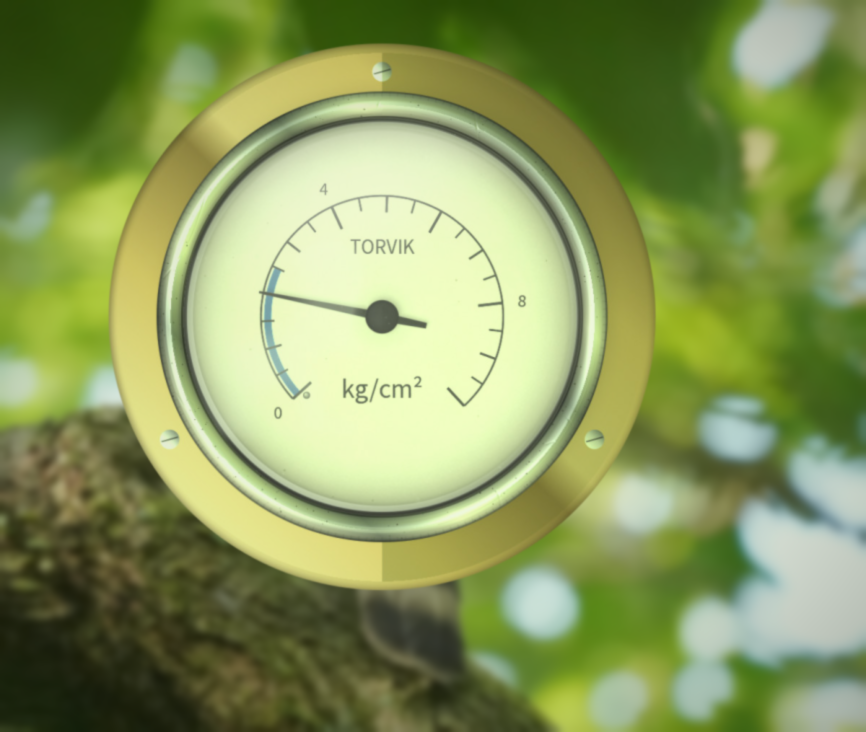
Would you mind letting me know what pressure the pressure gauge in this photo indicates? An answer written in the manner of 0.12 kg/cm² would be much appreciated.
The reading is 2 kg/cm²
